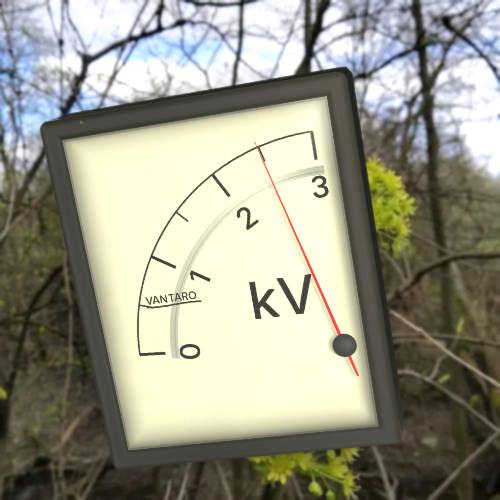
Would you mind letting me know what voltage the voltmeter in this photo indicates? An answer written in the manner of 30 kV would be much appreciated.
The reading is 2.5 kV
